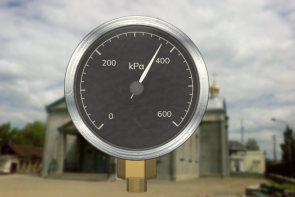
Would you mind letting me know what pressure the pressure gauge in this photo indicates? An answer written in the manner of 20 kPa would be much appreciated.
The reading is 370 kPa
